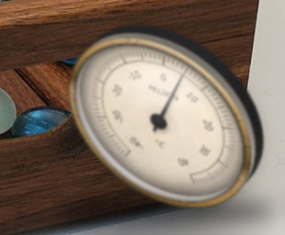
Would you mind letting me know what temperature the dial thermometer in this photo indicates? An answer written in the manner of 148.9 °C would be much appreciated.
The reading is 5 °C
